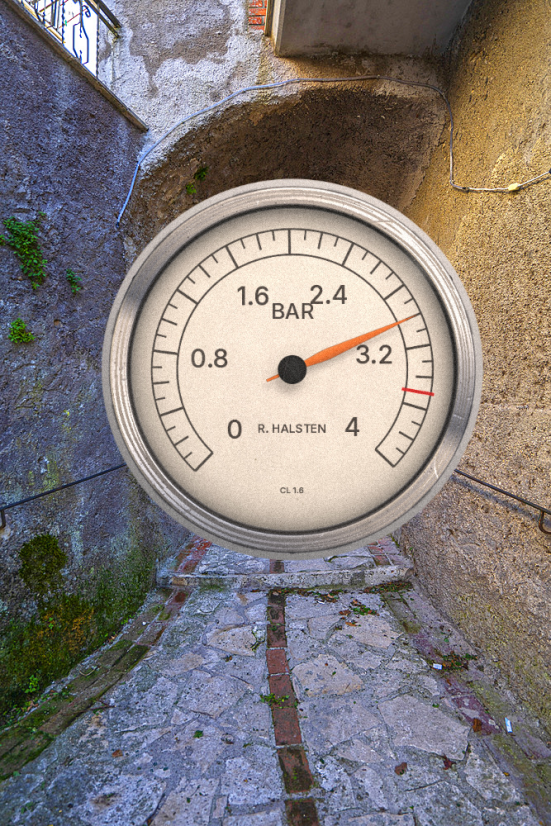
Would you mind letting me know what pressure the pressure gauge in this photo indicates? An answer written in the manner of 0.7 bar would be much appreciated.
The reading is 3 bar
